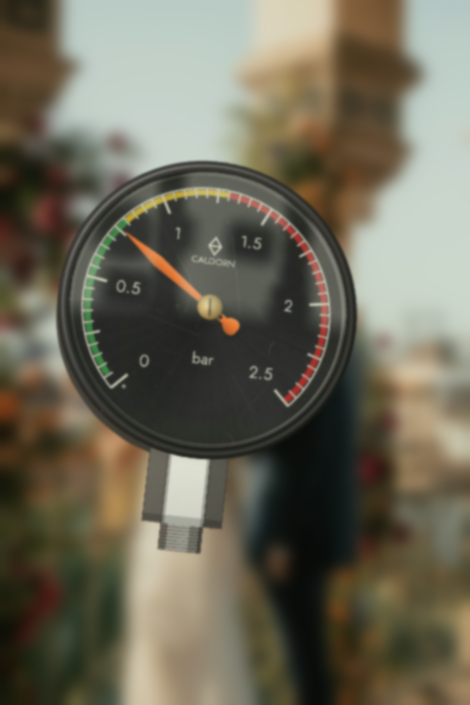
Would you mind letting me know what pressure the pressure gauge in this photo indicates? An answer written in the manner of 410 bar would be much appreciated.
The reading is 0.75 bar
